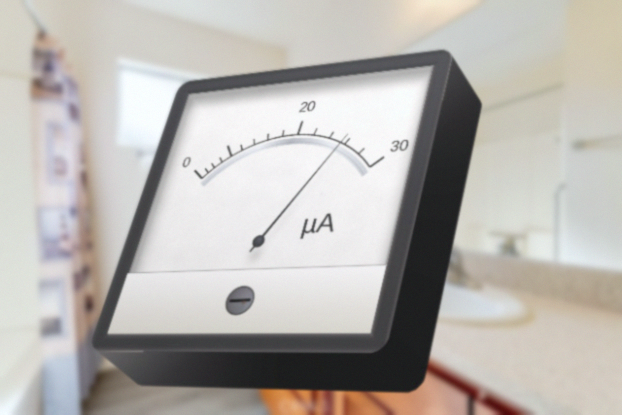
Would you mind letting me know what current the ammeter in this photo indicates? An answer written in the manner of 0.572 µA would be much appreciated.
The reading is 26 µA
